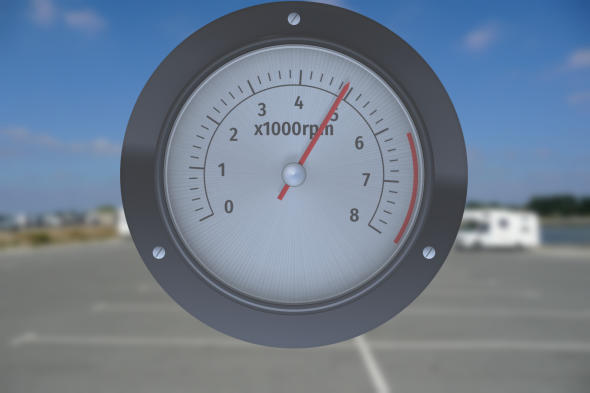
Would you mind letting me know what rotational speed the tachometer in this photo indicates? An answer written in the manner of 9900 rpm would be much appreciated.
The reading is 4900 rpm
